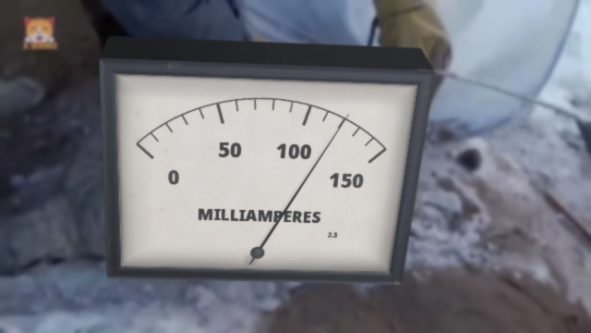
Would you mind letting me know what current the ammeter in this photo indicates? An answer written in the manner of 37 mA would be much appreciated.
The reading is 120 mA
